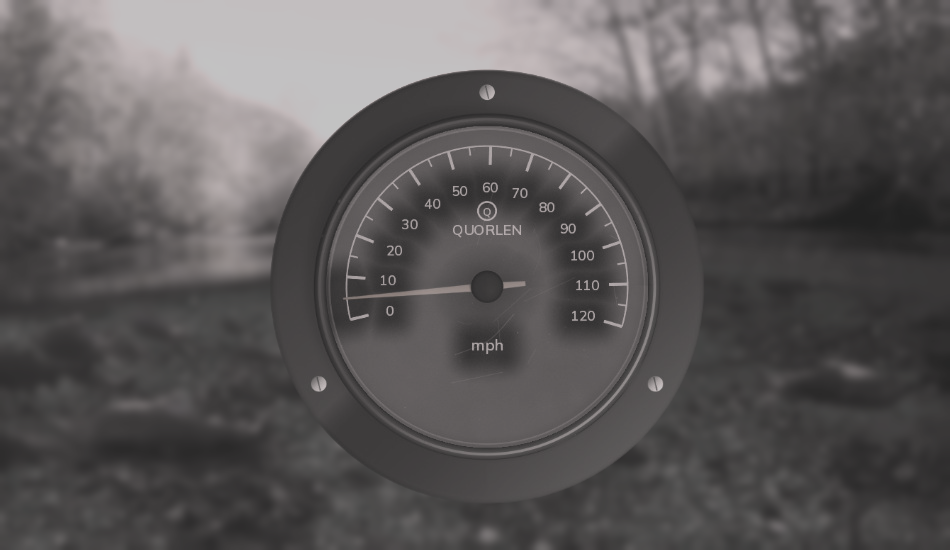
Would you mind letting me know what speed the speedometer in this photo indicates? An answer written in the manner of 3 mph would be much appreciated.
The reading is 5 mph
